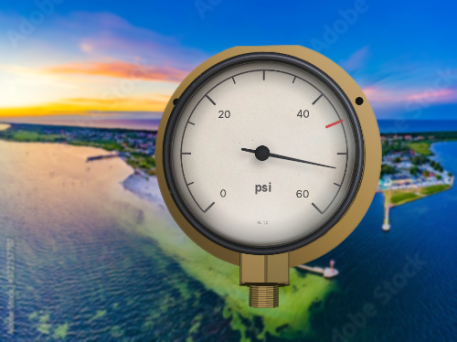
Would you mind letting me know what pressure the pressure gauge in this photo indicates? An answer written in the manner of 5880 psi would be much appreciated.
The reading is 52.5 psi
